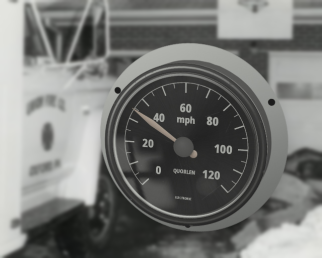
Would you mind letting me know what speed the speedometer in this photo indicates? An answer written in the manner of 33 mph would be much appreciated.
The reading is 35 mph
